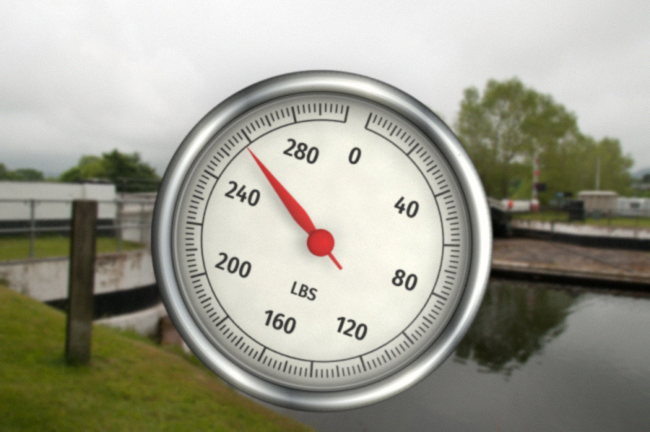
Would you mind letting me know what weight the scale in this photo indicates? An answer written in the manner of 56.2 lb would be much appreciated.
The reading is 258 lb
